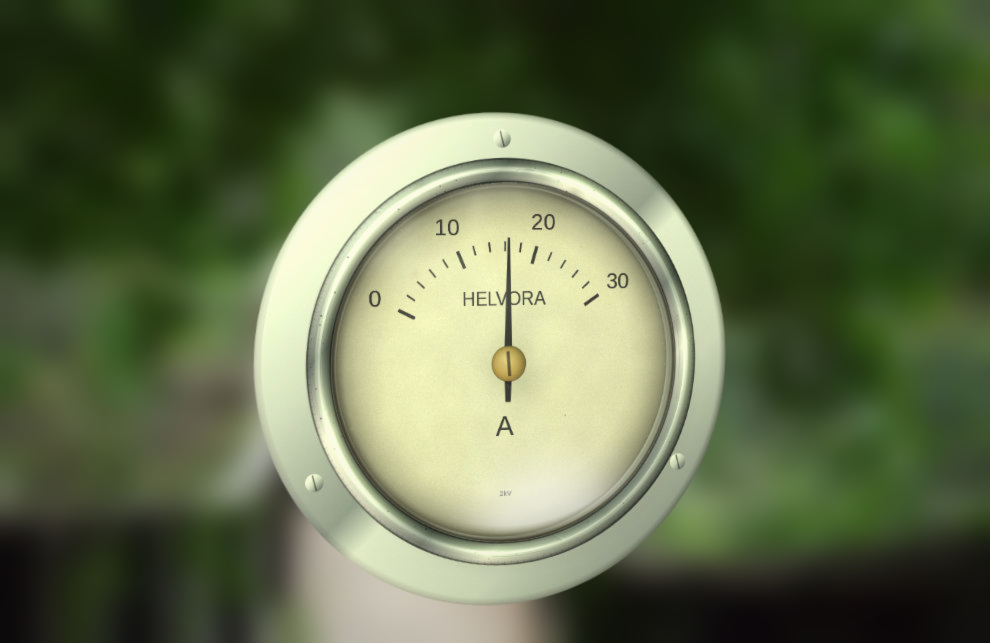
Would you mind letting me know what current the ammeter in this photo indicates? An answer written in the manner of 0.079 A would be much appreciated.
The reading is 16 A
